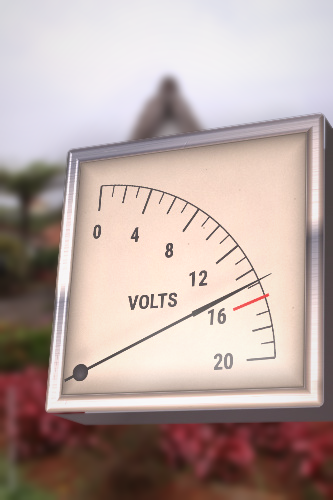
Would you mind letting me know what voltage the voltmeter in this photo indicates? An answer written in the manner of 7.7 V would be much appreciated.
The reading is 15 V
